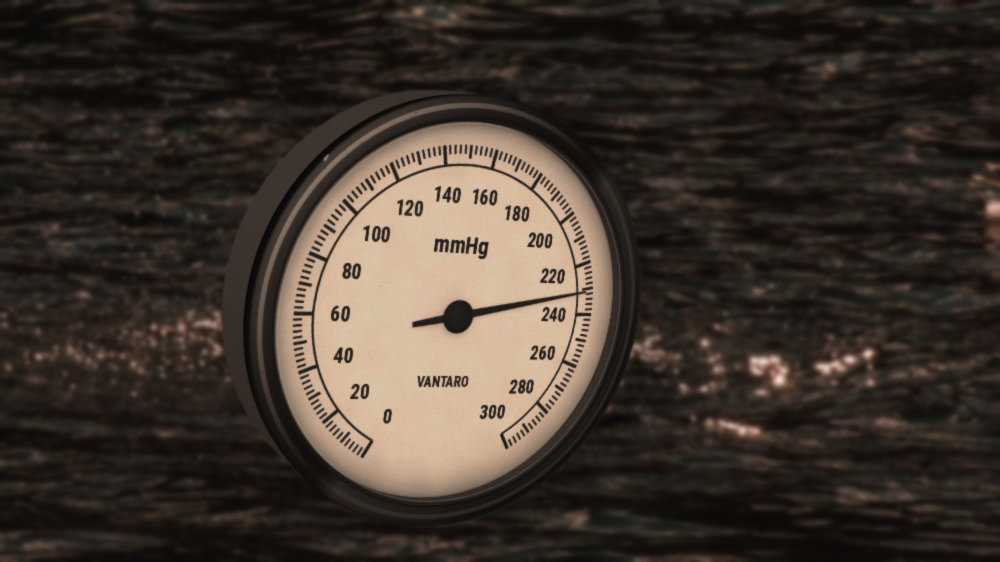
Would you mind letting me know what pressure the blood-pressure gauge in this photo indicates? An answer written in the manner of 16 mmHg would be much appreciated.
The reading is 230 mmHg
